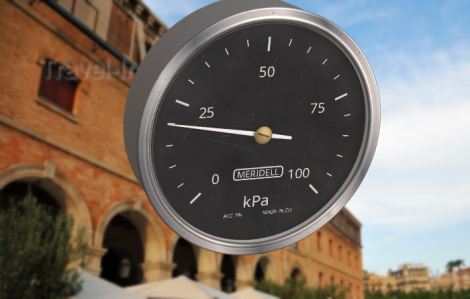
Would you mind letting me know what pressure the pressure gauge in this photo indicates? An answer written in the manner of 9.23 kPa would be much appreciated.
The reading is 20 kPa
